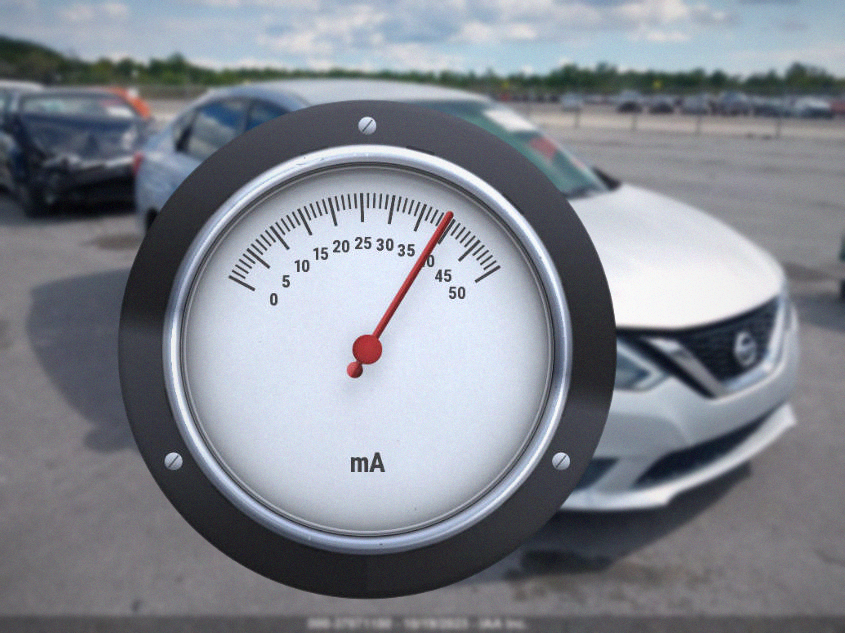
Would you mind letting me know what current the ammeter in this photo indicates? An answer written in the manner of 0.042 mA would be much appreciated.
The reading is 39 mA
